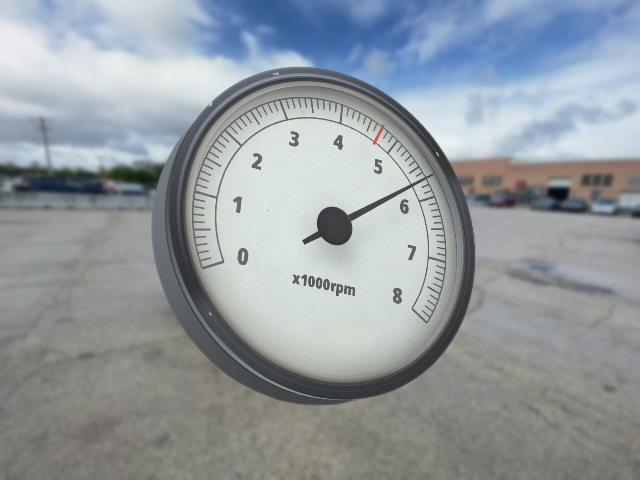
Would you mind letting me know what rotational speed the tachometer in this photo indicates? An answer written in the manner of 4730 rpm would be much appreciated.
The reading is 5700 rpm
